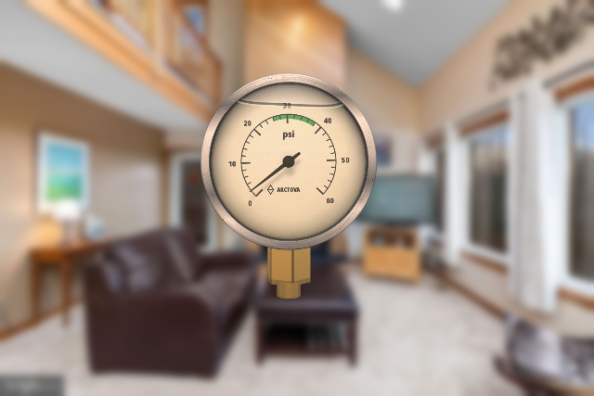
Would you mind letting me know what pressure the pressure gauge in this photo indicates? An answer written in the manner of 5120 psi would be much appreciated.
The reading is 2 psi
